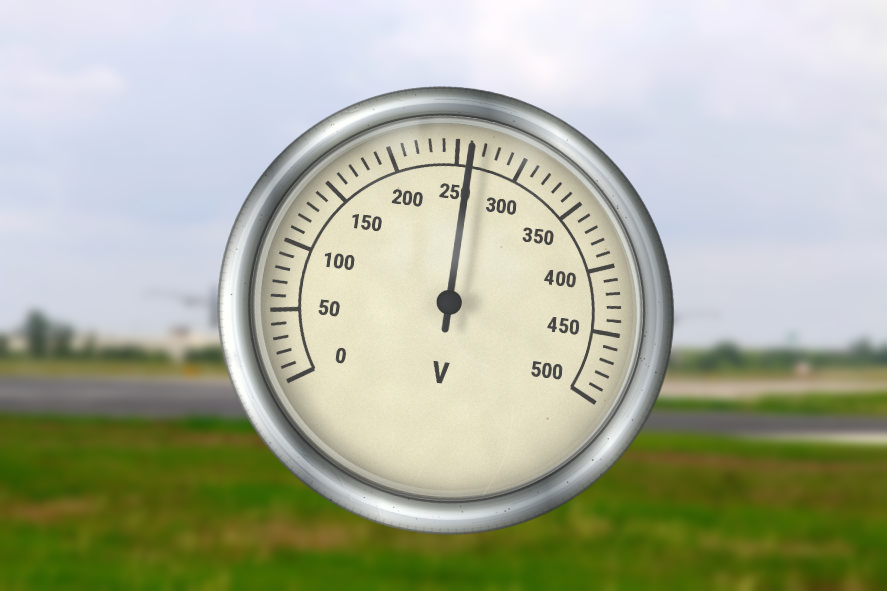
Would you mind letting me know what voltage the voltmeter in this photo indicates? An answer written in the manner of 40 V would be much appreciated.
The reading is 260 V
